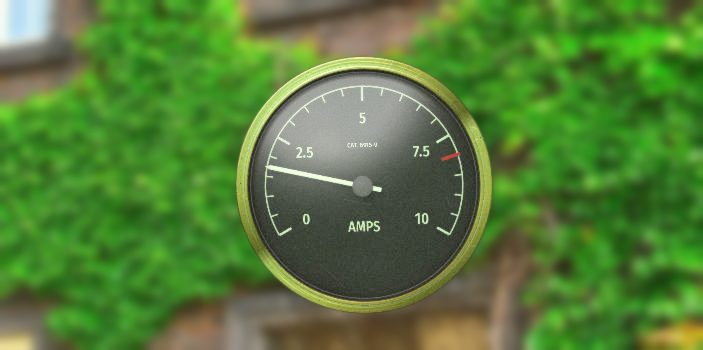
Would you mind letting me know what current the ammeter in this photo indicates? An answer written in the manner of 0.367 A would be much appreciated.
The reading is 1.75 A
